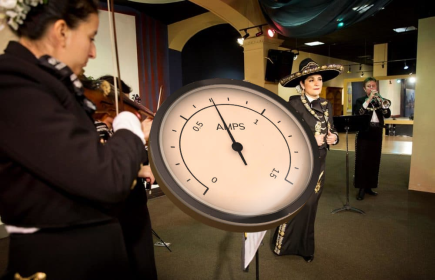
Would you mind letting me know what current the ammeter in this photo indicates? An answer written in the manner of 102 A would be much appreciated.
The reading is 0.7 A
